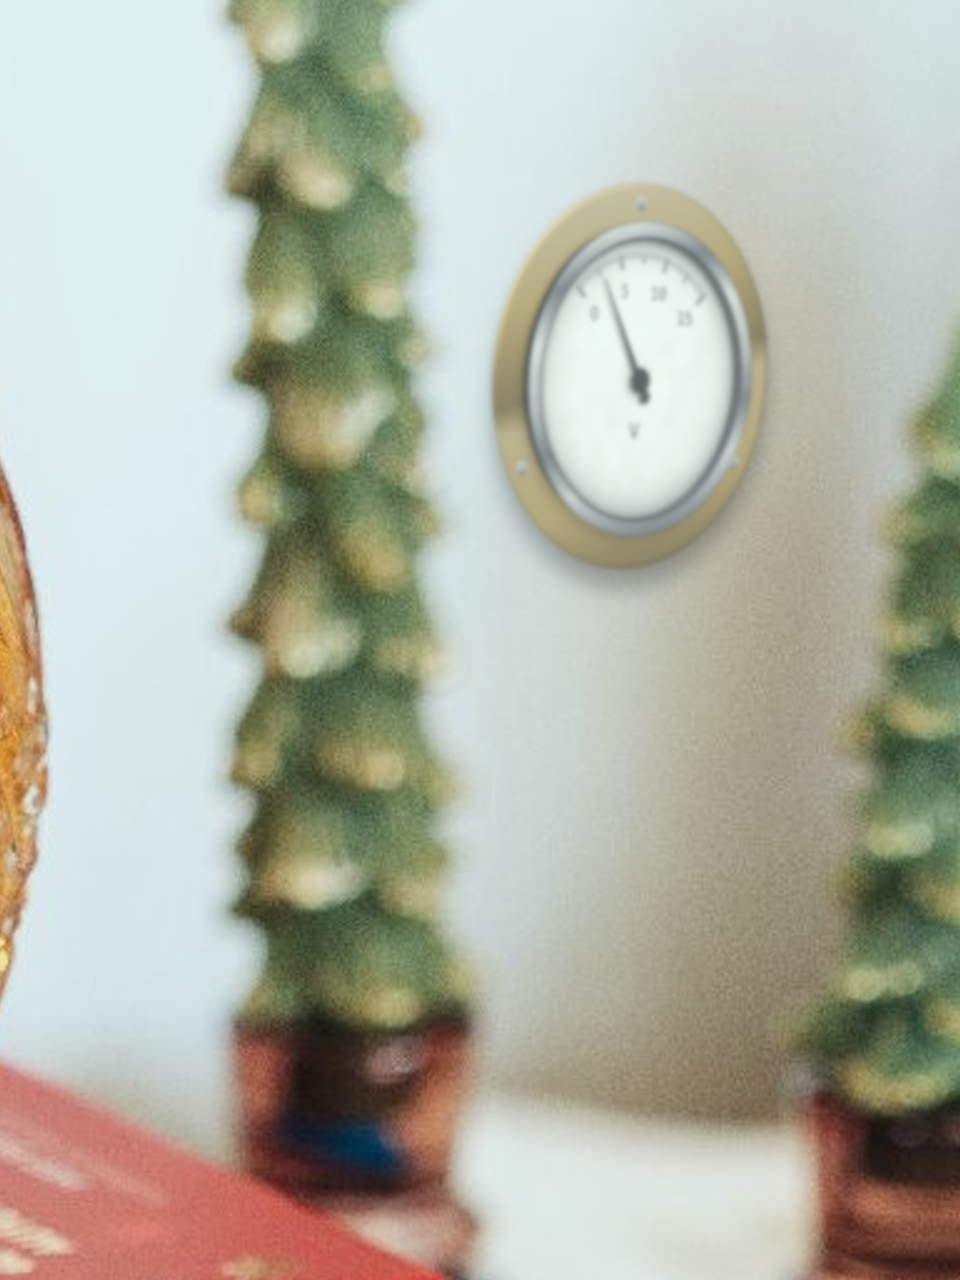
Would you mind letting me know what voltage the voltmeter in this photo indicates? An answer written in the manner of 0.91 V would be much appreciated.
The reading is 2.5 V
